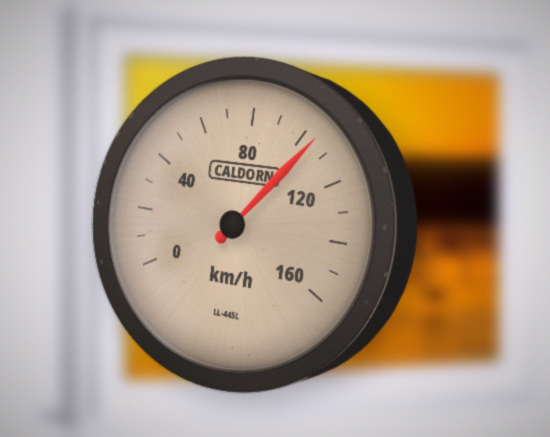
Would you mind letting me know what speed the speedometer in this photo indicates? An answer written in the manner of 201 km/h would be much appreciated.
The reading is 105 km/h
